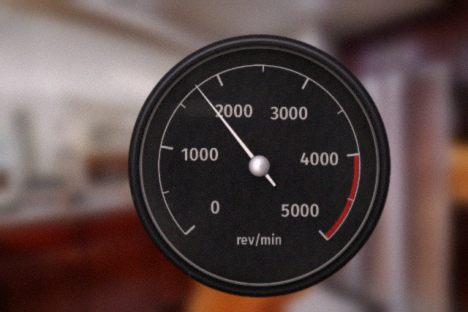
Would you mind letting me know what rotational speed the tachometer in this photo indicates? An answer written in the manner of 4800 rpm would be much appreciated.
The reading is 1750 rpm
